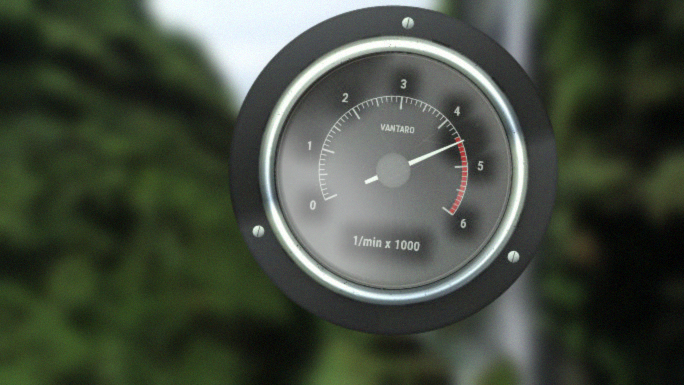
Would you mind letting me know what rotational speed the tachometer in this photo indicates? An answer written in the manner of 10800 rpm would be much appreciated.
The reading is 4500 rpm
